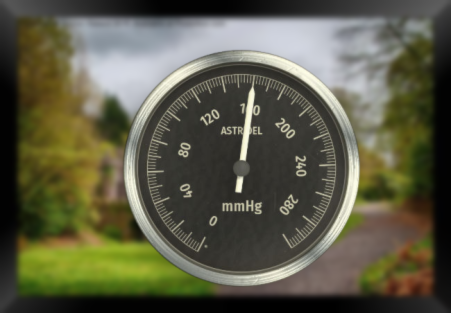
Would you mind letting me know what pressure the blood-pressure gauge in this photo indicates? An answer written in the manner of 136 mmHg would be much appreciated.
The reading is 160 mmHg
